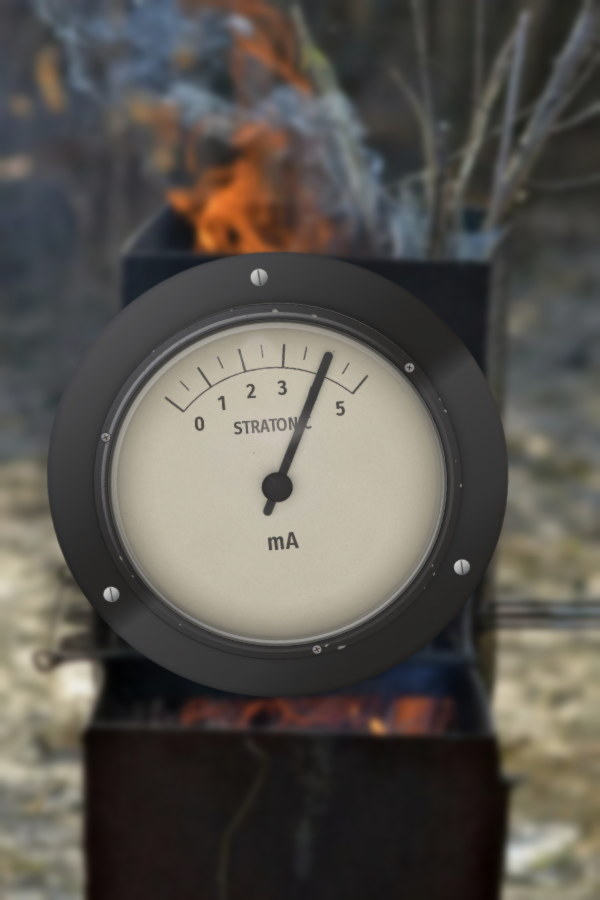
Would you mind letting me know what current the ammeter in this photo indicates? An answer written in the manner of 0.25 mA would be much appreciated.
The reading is 4 mA
